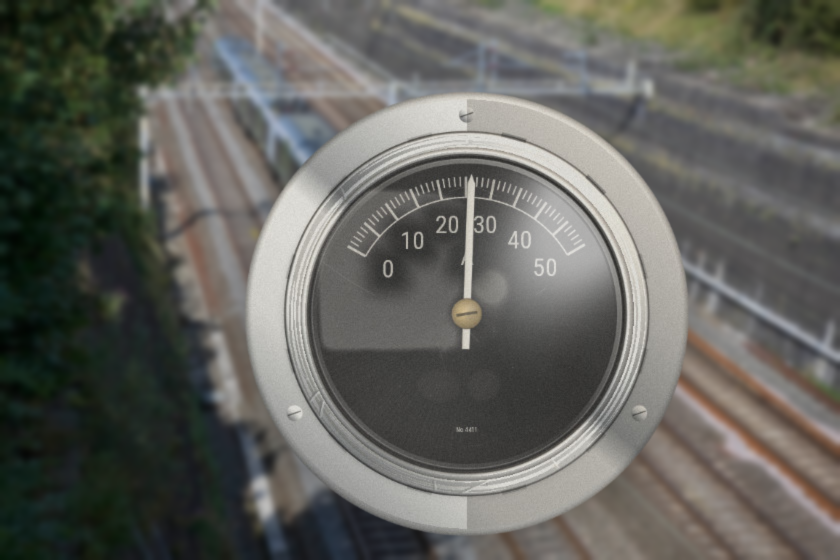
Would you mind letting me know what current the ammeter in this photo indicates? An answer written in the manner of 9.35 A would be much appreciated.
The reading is 26 A
